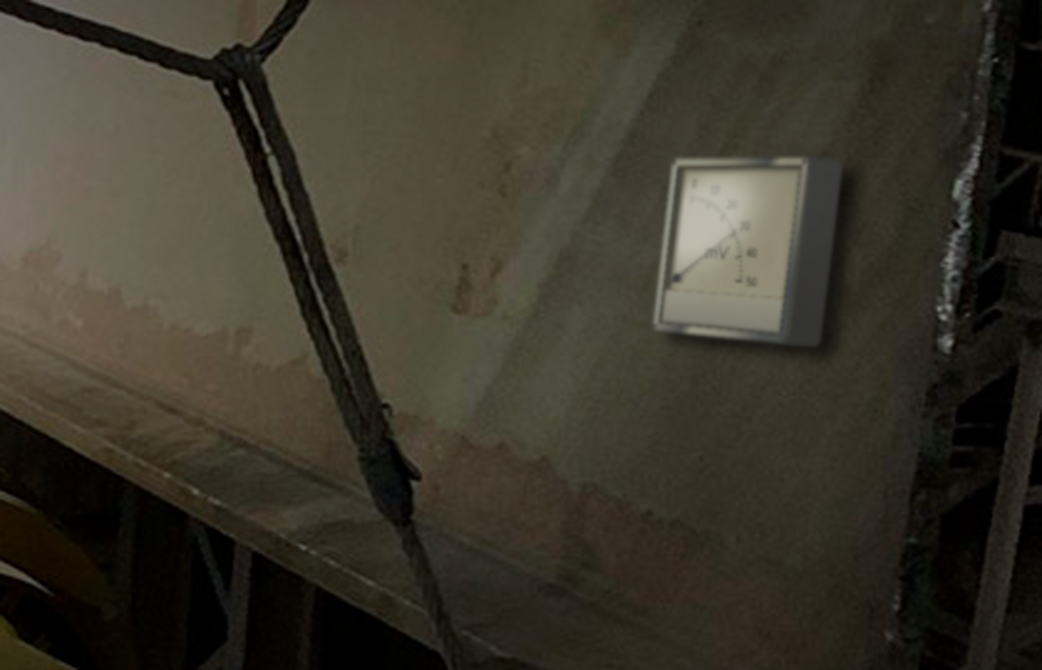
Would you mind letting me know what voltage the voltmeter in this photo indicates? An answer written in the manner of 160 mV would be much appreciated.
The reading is 30 mV
